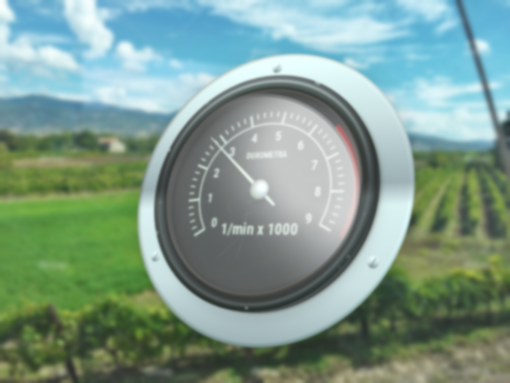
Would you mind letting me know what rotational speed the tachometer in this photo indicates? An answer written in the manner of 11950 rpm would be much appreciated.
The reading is 2800 rpm
